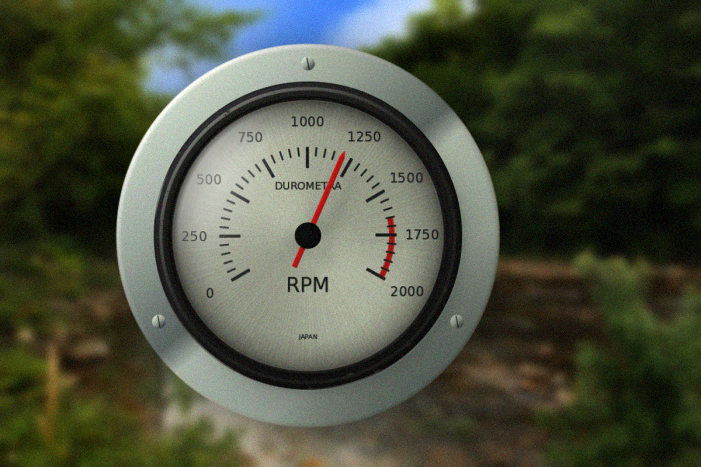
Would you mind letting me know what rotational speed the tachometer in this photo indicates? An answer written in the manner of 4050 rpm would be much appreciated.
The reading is 1200 rpm
